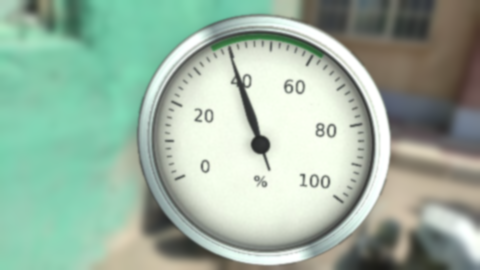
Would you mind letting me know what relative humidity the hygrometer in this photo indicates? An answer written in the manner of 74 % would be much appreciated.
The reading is 40 %
